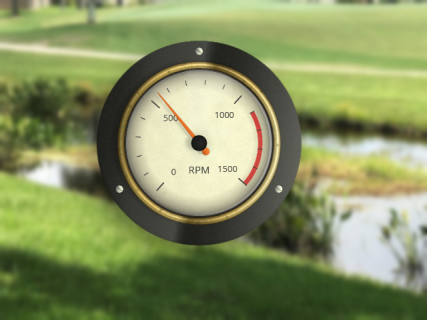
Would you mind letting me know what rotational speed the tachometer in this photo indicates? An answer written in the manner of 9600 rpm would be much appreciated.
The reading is 550 rpm
